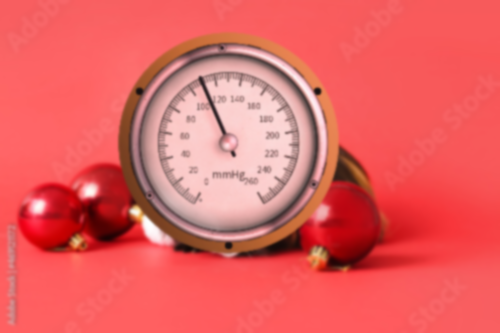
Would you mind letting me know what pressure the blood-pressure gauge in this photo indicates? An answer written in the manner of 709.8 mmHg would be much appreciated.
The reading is 110 mmHg
